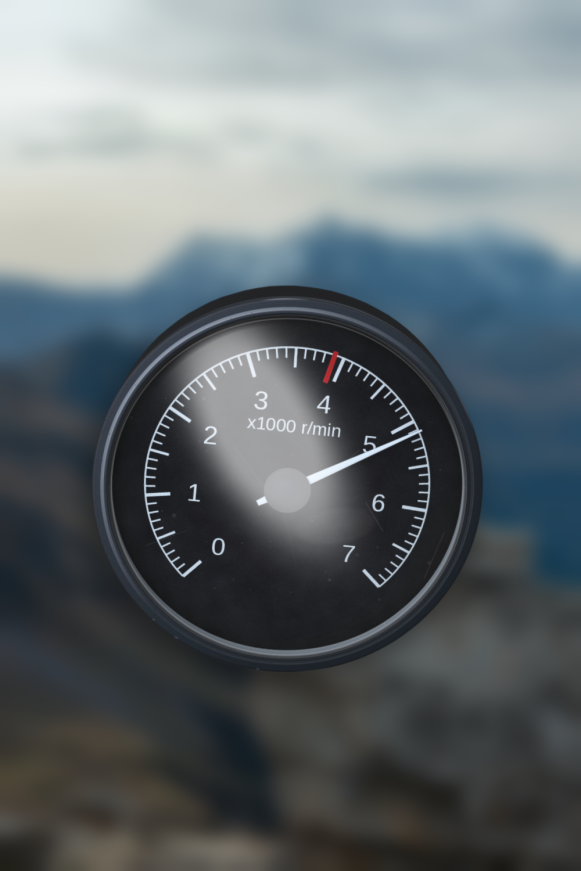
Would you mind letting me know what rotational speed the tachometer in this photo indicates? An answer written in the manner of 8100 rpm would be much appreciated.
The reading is 5100 rpm
